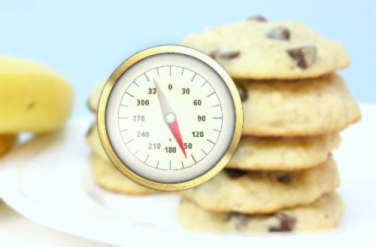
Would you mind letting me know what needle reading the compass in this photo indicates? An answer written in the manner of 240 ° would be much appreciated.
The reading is 157.5 °
